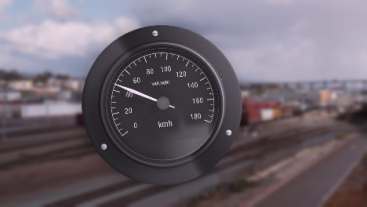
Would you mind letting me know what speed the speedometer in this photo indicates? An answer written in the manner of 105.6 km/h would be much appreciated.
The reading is 45 km/h
